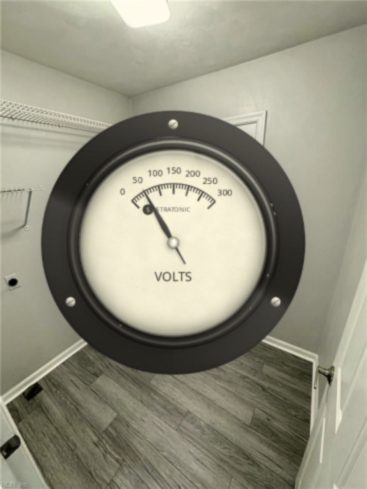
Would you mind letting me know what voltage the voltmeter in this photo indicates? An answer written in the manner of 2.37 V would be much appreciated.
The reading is 50 V
